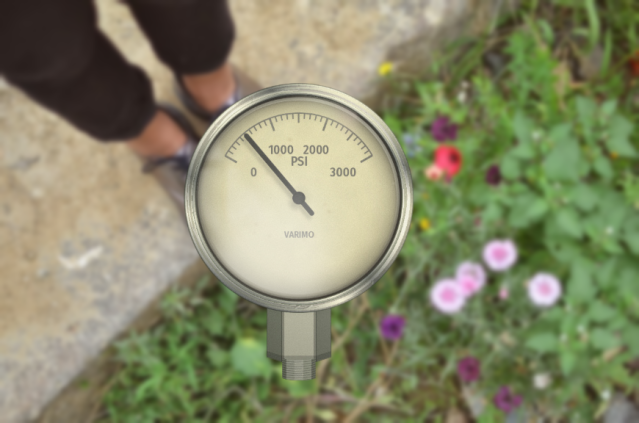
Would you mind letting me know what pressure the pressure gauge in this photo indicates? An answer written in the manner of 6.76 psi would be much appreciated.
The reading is 500 psi
